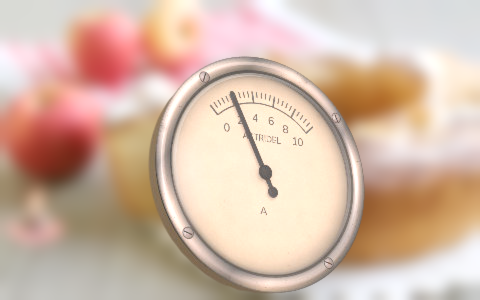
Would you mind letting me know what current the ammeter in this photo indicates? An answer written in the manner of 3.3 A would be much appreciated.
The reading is 2 A
